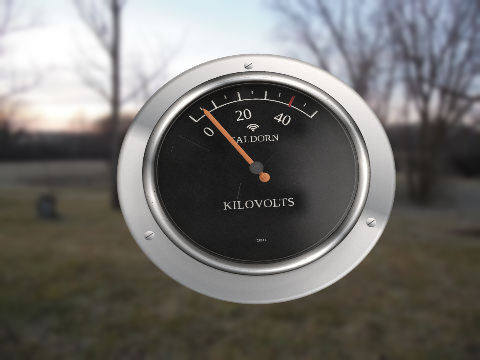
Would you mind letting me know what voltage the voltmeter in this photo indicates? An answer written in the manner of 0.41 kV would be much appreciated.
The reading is 5 kV
